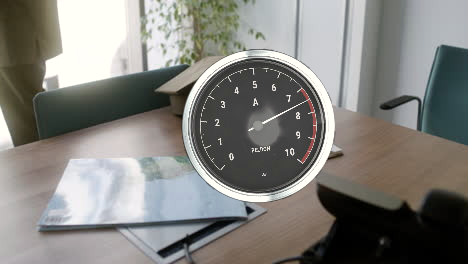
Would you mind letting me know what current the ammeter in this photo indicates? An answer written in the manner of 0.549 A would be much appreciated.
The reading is 7.5 A
